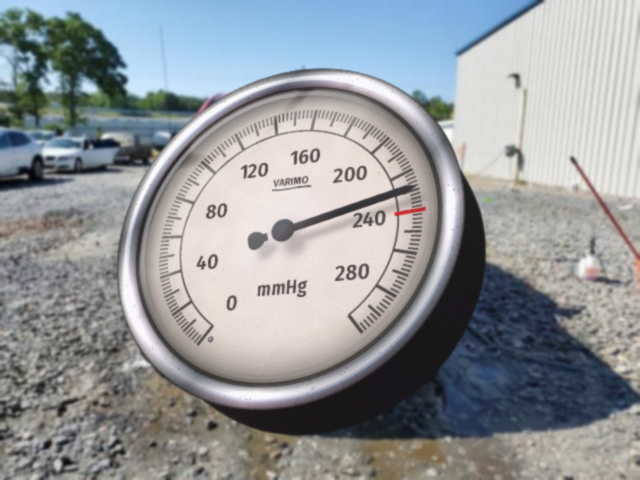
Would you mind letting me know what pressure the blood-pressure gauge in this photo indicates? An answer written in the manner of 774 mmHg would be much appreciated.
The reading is 230 mmHg
